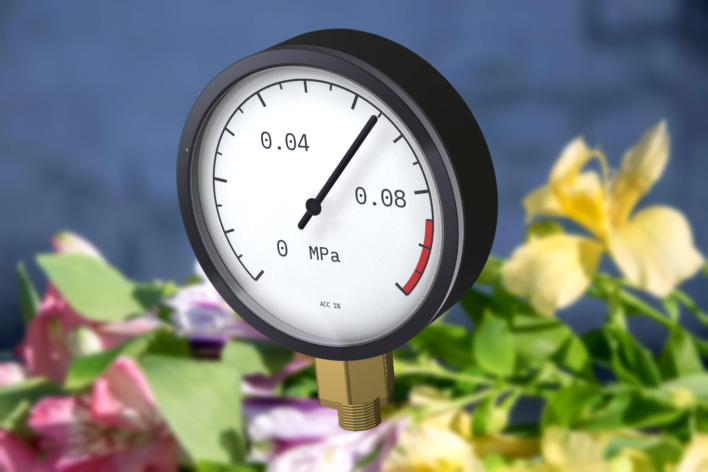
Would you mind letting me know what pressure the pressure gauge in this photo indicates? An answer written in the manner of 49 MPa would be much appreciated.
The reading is 0.065 MPa
